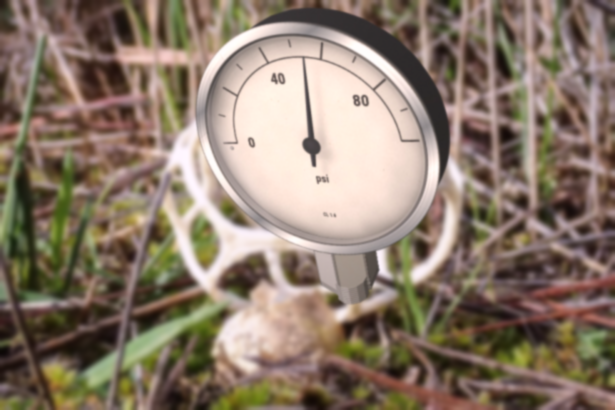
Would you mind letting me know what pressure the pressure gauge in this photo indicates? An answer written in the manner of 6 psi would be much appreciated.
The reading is 55 psi
